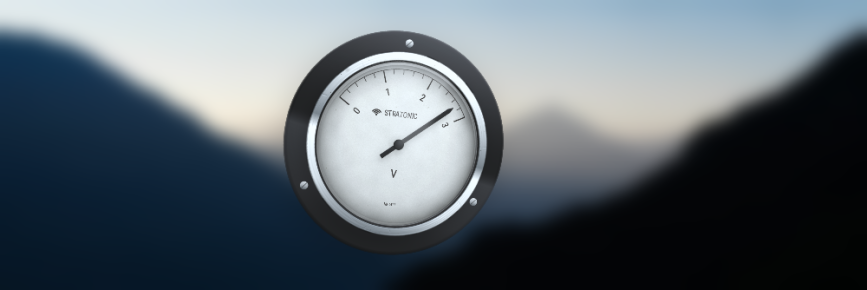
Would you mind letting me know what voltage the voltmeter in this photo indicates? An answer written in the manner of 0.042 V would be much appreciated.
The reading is 2.7 V
